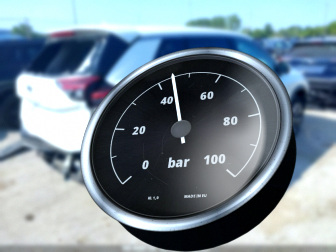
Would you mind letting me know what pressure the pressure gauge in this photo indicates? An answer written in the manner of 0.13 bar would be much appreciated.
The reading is 45 bar
